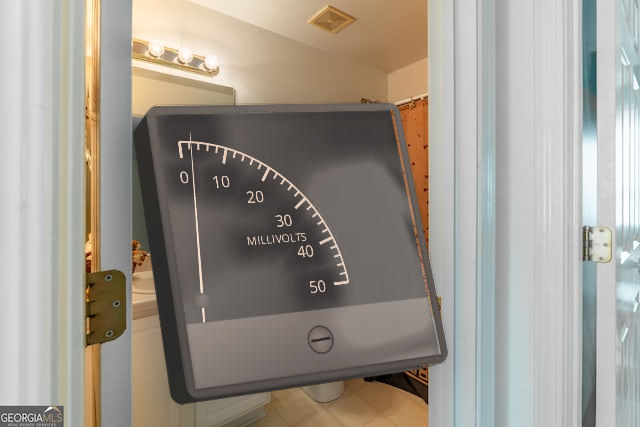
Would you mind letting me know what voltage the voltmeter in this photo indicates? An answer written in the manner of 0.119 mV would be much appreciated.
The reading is 2 mV
